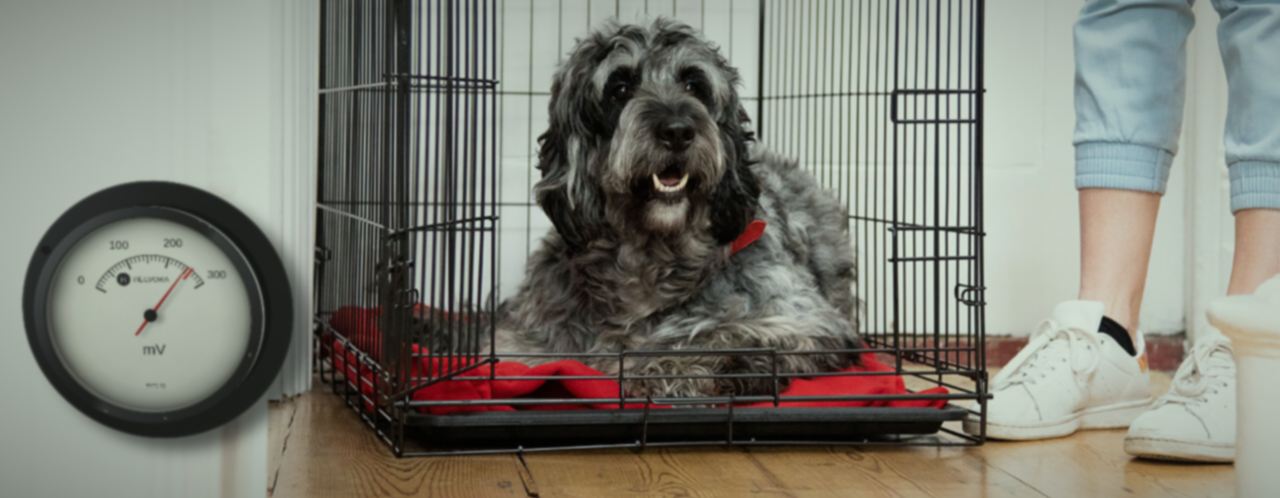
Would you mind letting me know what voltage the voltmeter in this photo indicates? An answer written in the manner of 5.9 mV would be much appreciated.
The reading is 250 mV
